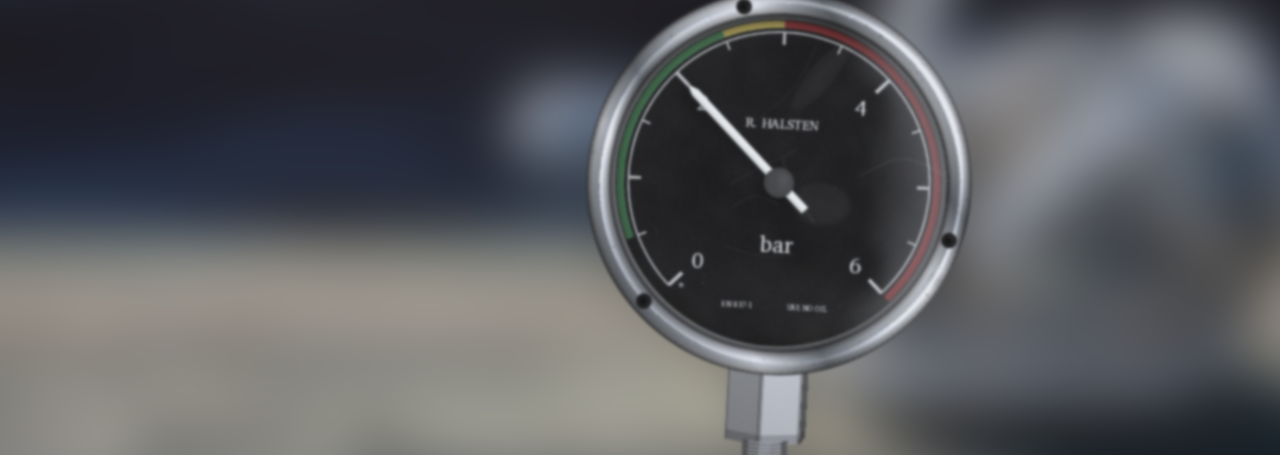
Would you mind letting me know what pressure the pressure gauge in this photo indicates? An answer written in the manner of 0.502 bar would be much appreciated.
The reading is 2 bar
